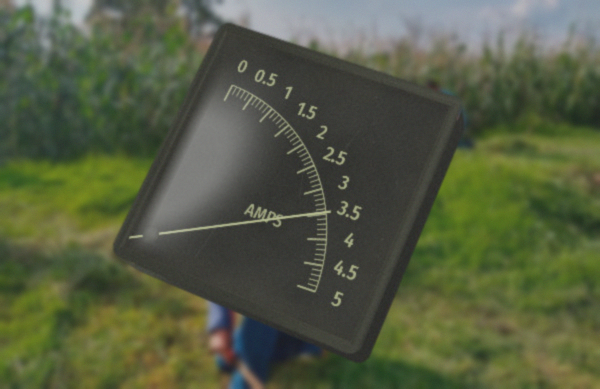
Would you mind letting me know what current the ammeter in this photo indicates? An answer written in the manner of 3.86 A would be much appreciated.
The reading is 3.5 A
